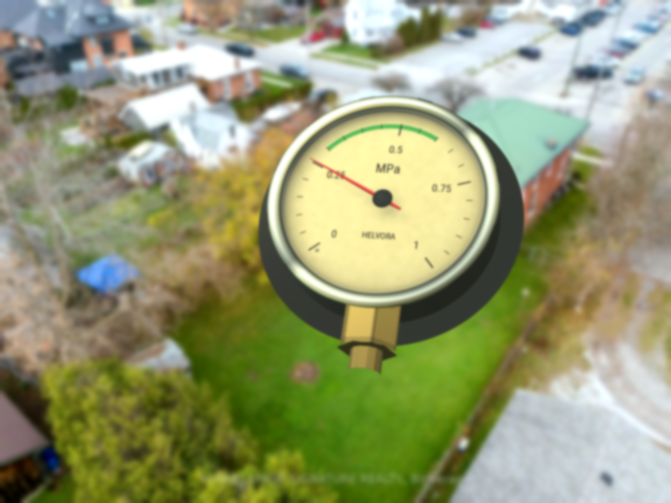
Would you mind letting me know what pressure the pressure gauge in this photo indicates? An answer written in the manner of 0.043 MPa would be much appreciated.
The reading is 0.25 MPa
